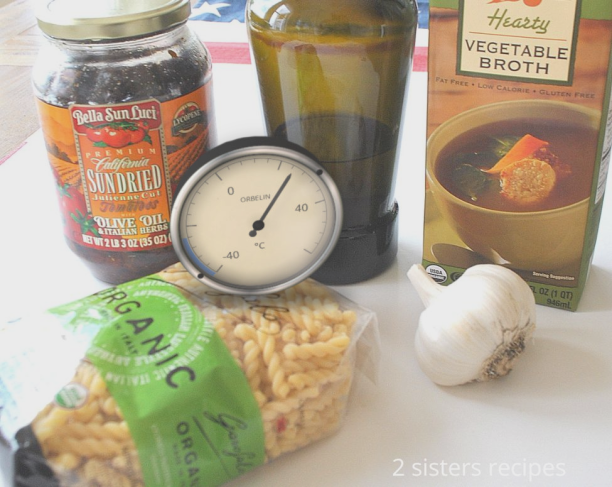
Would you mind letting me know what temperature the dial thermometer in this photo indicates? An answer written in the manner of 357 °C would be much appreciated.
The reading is 24 °C
